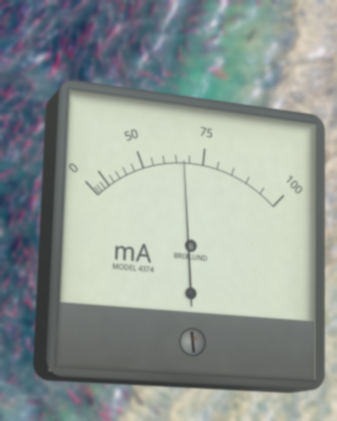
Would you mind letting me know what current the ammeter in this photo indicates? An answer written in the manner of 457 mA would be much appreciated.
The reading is 67.5 mA
